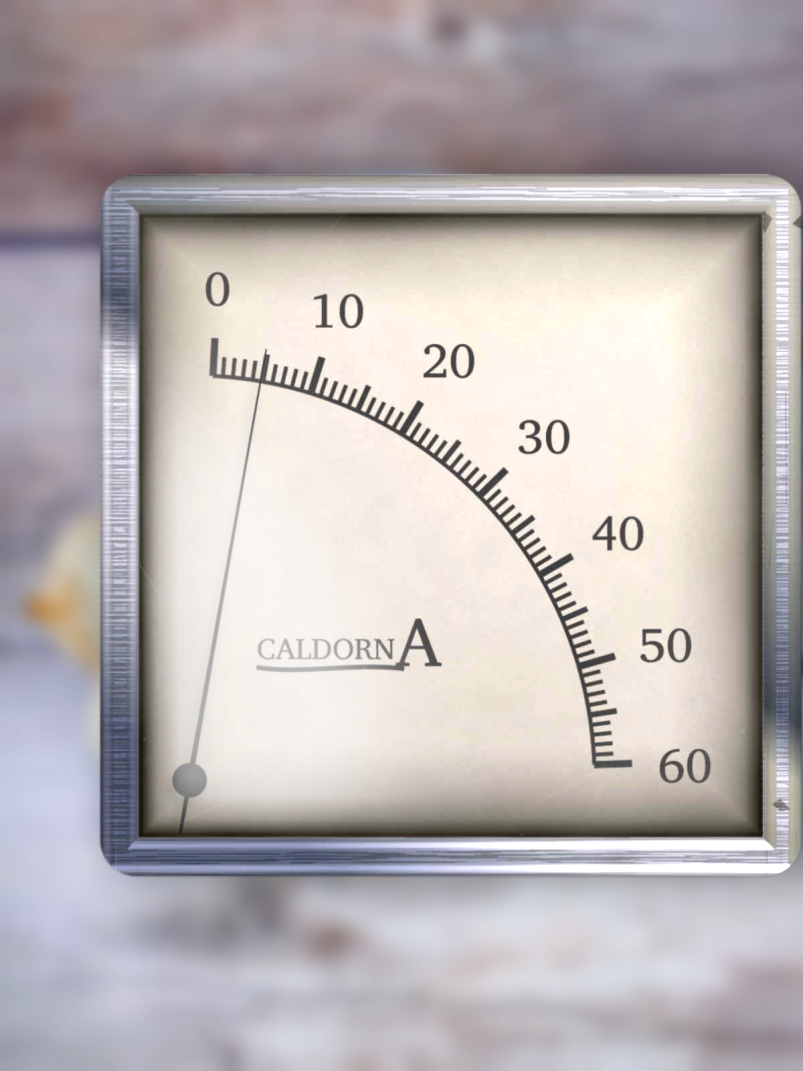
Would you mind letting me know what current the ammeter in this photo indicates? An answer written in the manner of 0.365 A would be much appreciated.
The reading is 5 A
